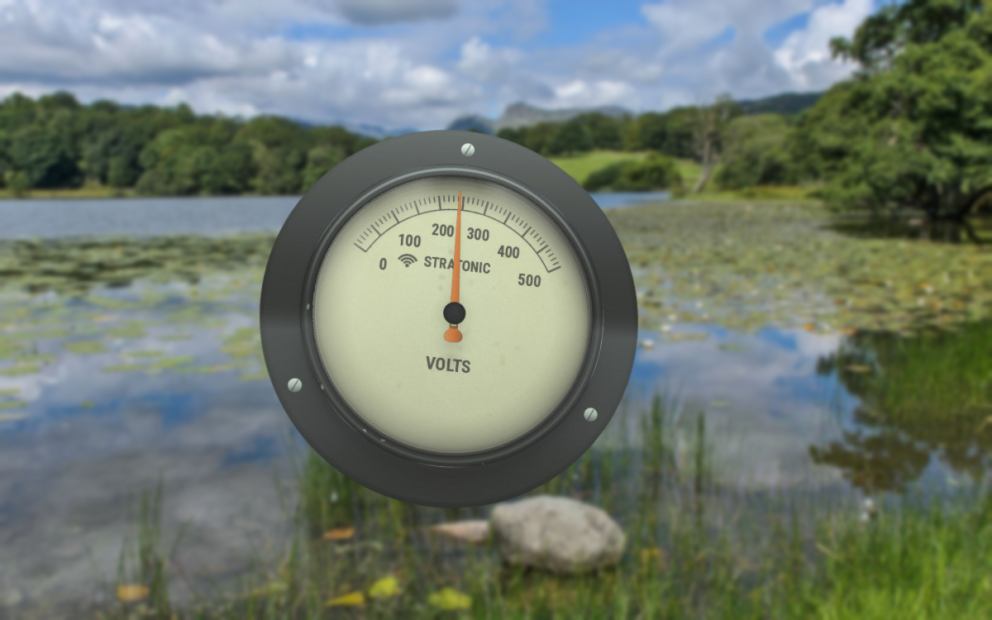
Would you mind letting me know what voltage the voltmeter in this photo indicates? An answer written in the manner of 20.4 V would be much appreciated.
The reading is 240 V
